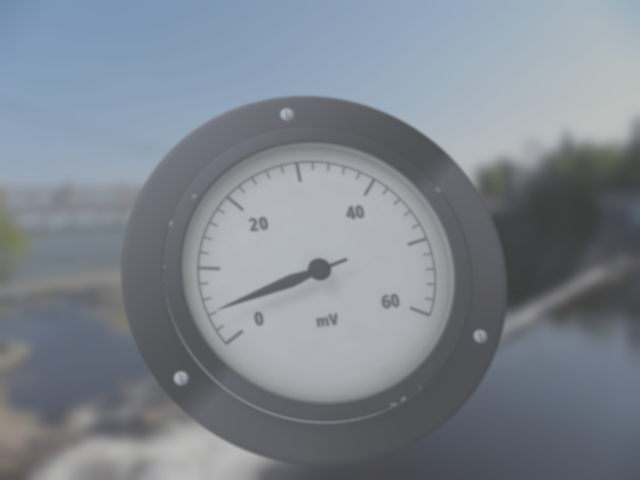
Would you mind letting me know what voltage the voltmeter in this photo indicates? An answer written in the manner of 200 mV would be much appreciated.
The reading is 4 mV
